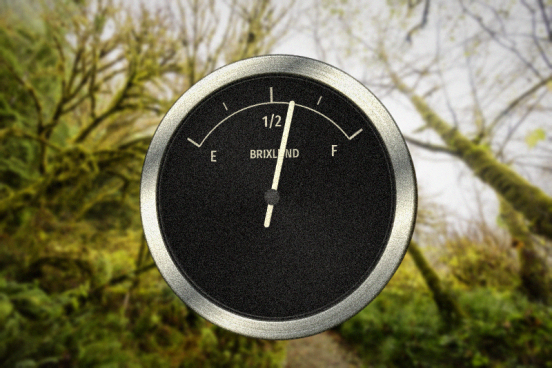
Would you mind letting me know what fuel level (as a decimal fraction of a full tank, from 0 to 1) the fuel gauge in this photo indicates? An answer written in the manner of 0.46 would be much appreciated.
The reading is 0.625
